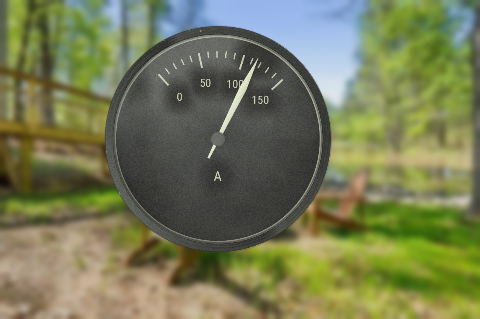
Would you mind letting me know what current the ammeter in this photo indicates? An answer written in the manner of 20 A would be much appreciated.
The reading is 115 A
